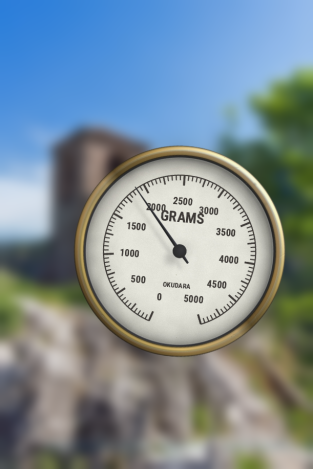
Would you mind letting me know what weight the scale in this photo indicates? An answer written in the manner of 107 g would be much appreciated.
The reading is 1900 g
